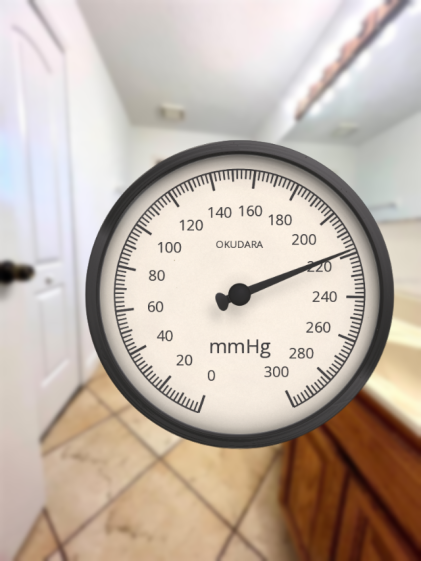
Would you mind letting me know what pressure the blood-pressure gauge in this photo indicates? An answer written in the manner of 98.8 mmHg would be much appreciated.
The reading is 218 mmHg
